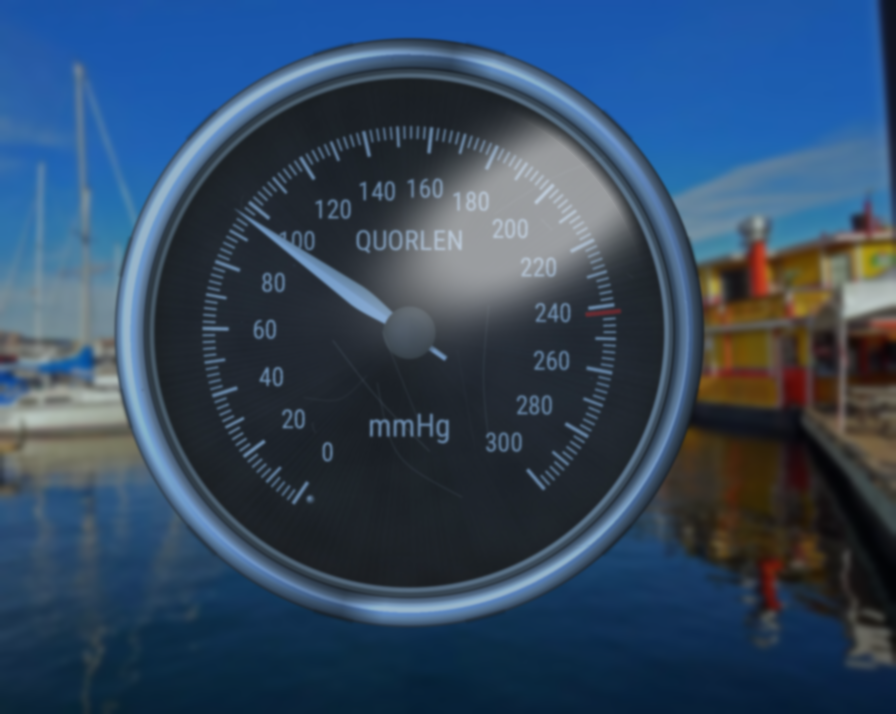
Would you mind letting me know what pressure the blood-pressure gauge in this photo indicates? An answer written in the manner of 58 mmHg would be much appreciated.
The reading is 96 mmHg
